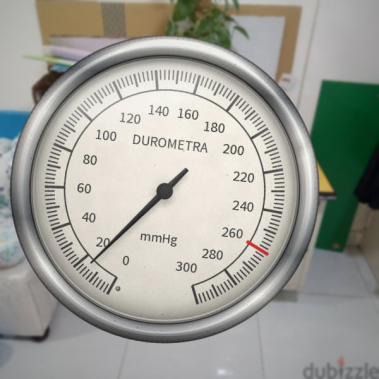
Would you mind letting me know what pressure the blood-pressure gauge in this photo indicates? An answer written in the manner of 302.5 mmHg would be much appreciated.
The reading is 16 mmHg
